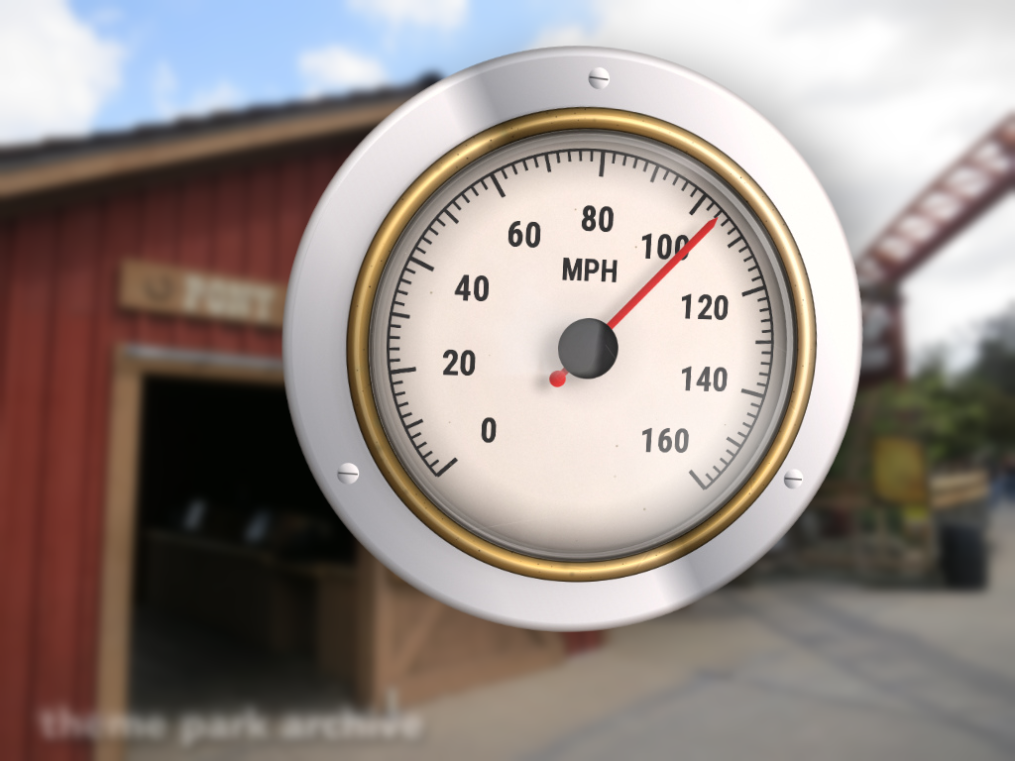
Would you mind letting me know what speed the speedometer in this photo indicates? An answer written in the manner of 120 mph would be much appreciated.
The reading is 104 mph
